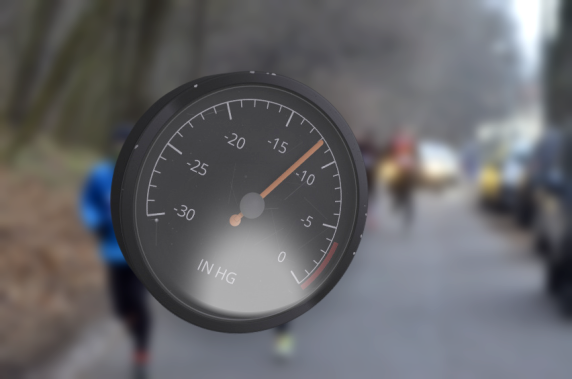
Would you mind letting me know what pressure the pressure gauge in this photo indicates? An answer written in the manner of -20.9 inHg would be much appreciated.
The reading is -12 inHg
